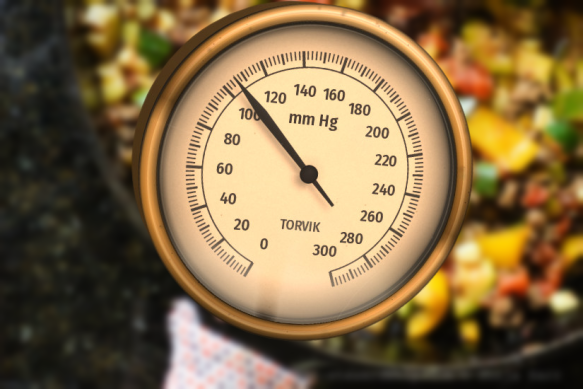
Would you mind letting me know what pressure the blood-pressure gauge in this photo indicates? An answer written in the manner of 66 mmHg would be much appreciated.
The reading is 106 mmHg
